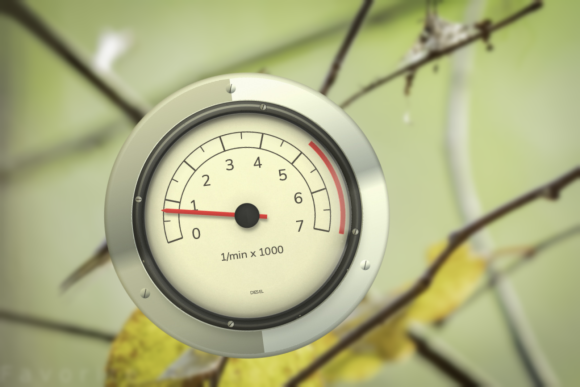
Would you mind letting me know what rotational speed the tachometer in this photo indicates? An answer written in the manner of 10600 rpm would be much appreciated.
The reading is 750 rpm
